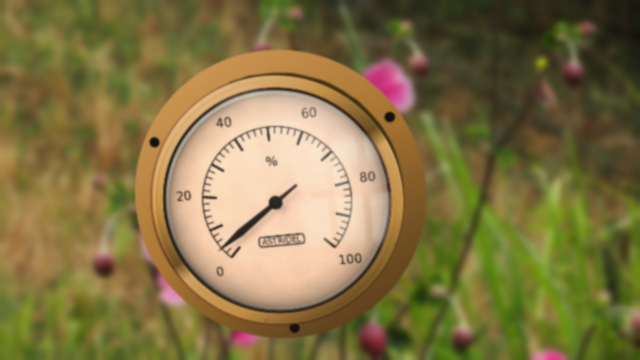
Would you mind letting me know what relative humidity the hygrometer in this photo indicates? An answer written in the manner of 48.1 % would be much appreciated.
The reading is 4 %
